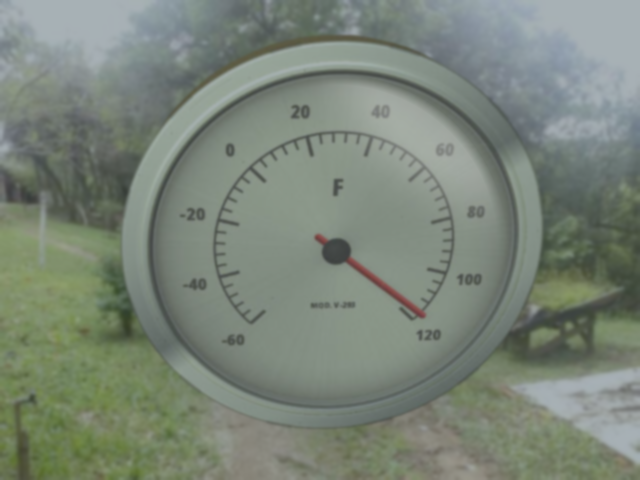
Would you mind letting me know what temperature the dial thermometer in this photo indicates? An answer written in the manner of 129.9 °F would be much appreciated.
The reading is 116 °F
